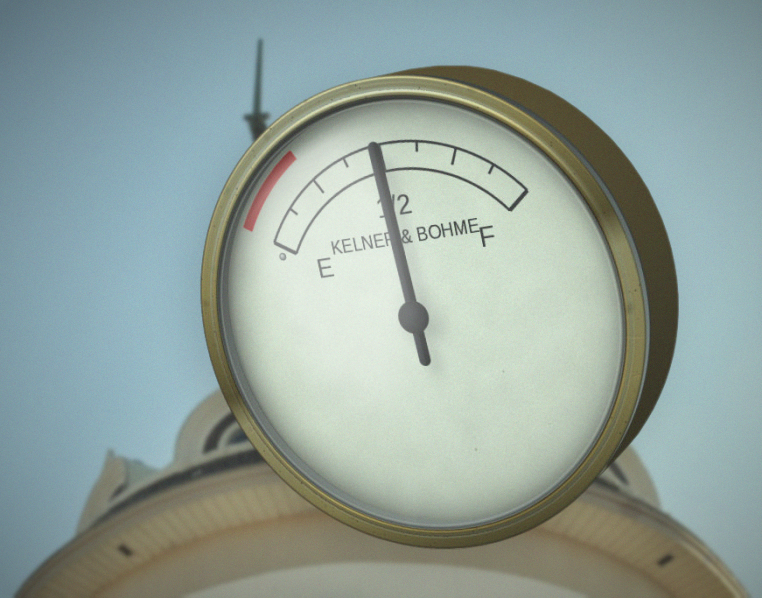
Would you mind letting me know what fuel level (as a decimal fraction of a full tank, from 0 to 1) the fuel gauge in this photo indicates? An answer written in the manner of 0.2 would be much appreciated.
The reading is 0.5
